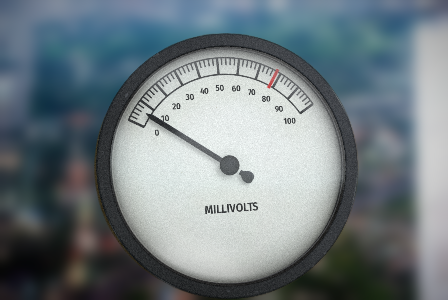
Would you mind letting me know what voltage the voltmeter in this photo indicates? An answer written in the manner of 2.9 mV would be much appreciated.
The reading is 6 mV
